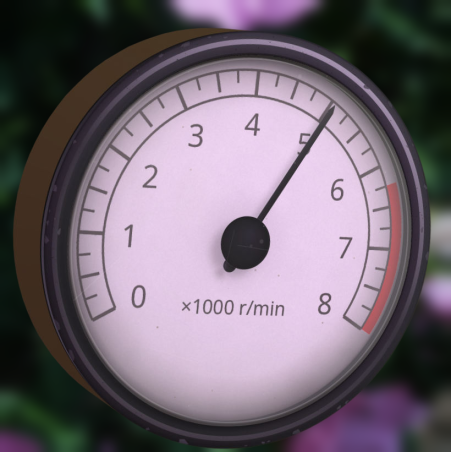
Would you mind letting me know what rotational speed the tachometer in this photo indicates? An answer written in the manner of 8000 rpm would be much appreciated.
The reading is 5000 rpm
